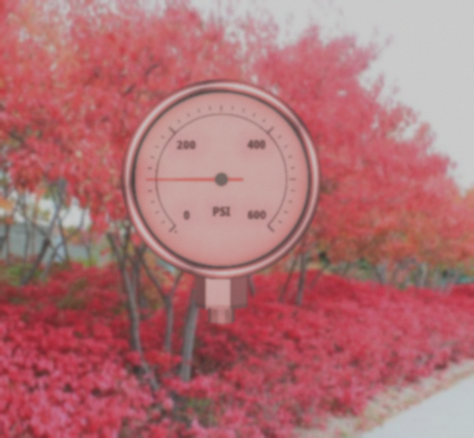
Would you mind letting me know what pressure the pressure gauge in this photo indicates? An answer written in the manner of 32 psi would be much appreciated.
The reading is 100 psi
